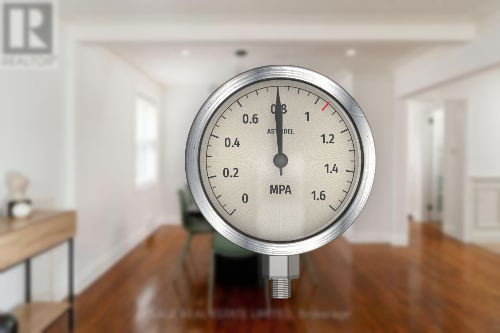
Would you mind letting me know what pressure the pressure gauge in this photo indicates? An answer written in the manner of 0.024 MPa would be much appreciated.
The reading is 0.8 MPa
